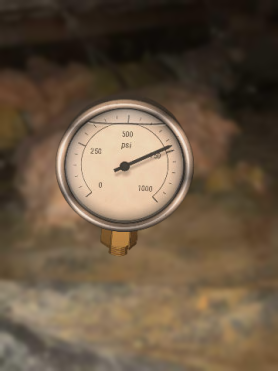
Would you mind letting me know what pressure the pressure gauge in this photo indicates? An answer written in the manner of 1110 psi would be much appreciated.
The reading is 725 psi
